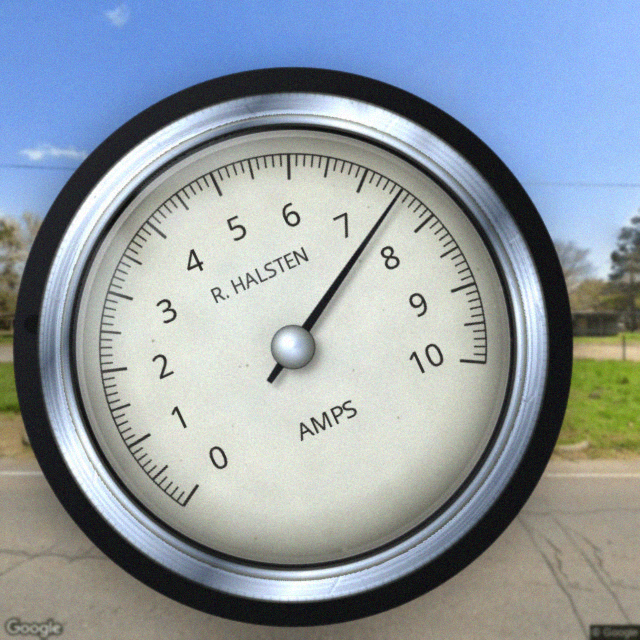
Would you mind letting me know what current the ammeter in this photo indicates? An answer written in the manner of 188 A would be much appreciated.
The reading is 7.5 A
